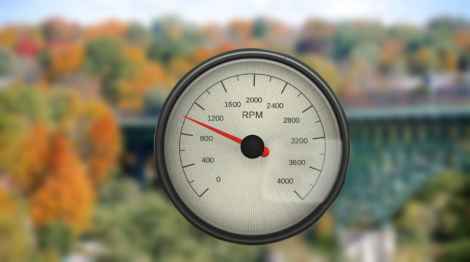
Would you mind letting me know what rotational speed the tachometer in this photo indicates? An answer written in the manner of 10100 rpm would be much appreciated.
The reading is 1000 rpm
